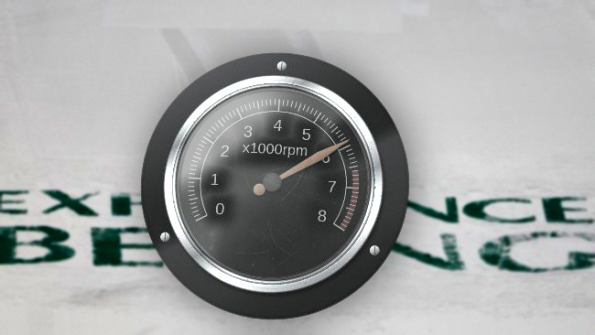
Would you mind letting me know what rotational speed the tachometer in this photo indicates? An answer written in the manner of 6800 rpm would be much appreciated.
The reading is 5900 rpm
